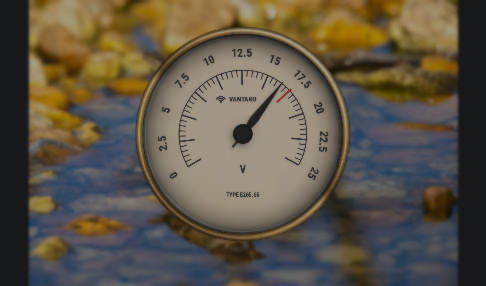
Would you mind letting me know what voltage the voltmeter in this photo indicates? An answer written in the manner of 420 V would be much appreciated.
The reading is 16.5 V
